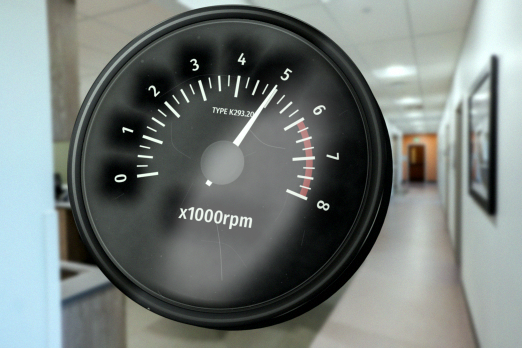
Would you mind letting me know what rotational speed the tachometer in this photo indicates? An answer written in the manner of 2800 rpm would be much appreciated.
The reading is 5000 rpm
